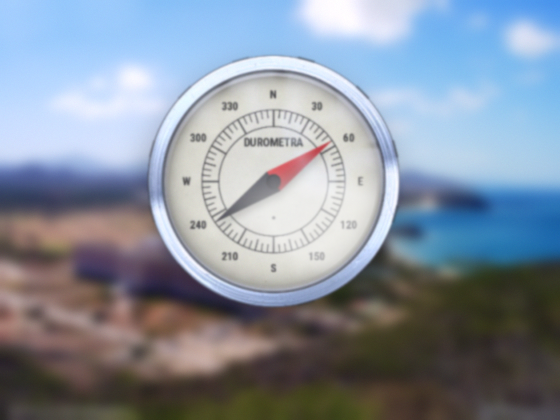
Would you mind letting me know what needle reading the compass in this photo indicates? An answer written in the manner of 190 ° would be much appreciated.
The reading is 55 °
